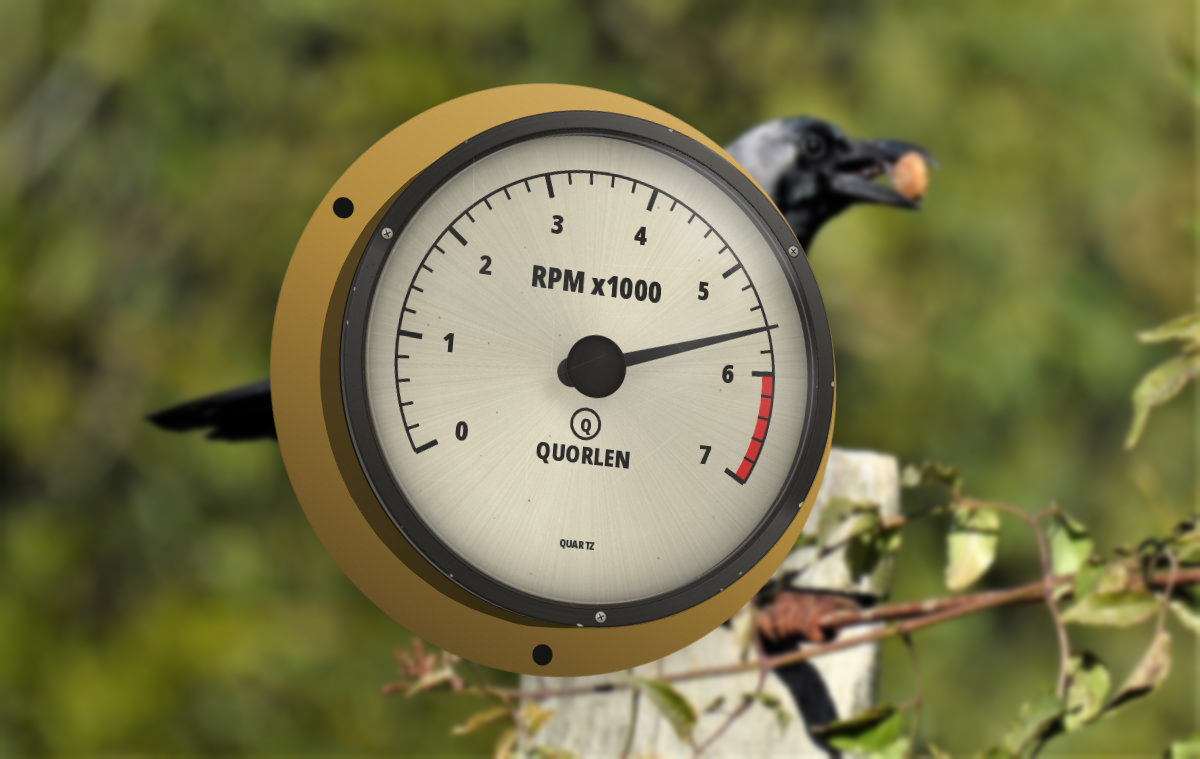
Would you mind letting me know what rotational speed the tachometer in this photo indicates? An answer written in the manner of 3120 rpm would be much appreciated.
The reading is 5600 rpm
